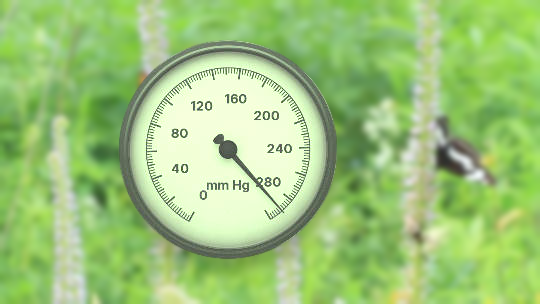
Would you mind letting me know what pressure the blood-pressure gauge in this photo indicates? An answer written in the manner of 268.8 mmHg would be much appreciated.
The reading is 290 mmHg
